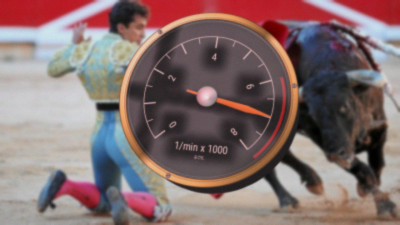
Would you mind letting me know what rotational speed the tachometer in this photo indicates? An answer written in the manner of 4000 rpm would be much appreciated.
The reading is 7000 rpm
